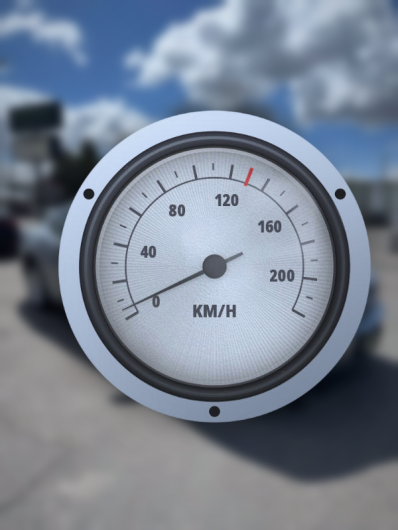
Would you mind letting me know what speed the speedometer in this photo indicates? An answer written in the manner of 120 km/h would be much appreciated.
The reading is 5 km/h
